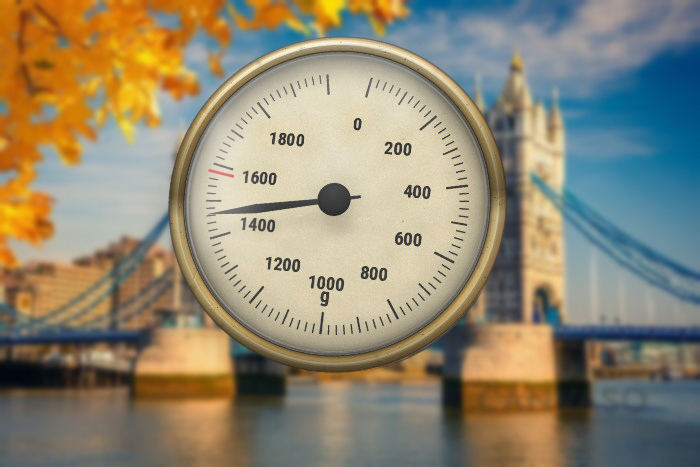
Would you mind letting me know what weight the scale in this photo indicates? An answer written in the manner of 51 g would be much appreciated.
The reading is 1460 g
